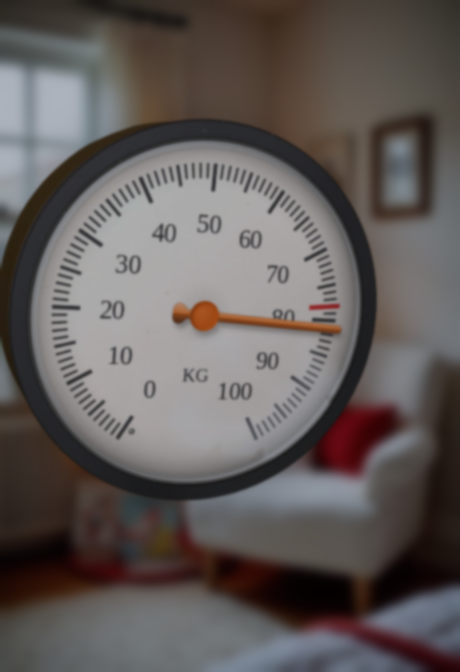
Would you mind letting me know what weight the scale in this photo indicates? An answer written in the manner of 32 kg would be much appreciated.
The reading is 81 kg
